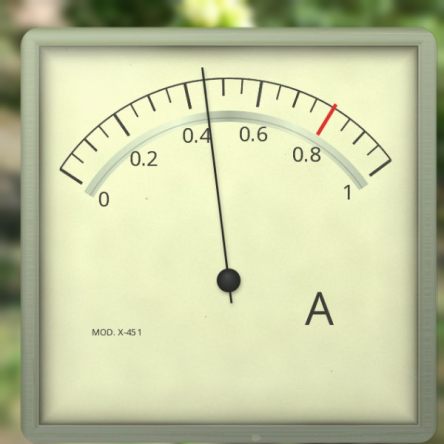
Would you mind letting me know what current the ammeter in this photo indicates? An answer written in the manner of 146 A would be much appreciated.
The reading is 0.45 A
